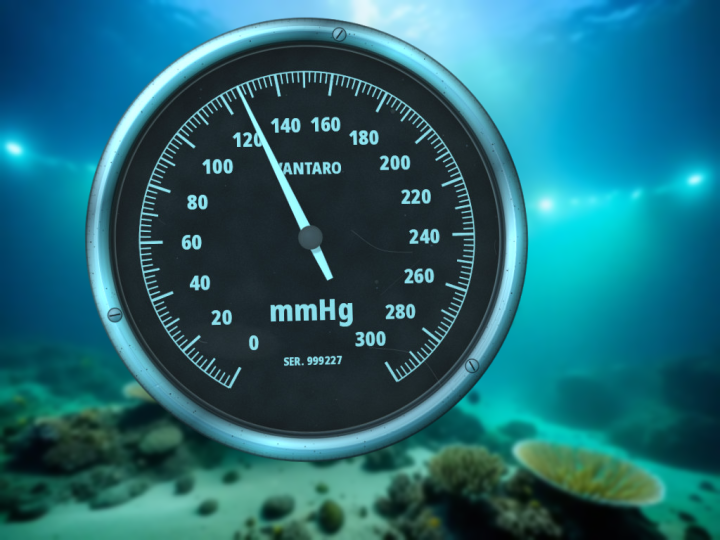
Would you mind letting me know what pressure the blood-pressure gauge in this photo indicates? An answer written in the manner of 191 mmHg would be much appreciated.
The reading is 126 mmHg
